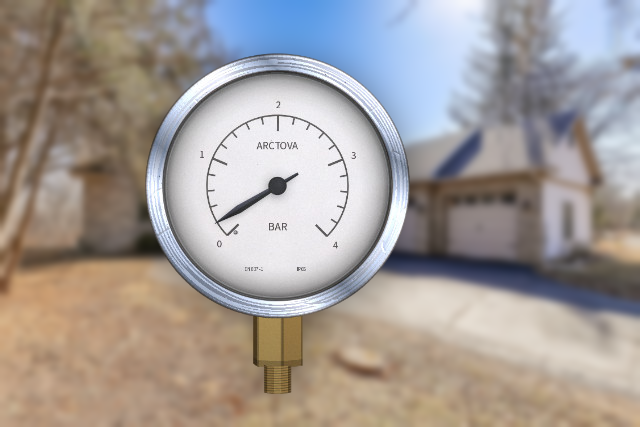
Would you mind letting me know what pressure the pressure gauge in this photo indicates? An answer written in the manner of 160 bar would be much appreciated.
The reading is 0.2 bar
